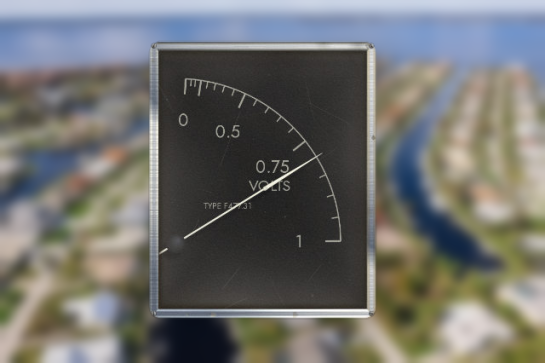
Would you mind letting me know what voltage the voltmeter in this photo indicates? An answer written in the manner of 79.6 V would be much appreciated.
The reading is 0.8 V
